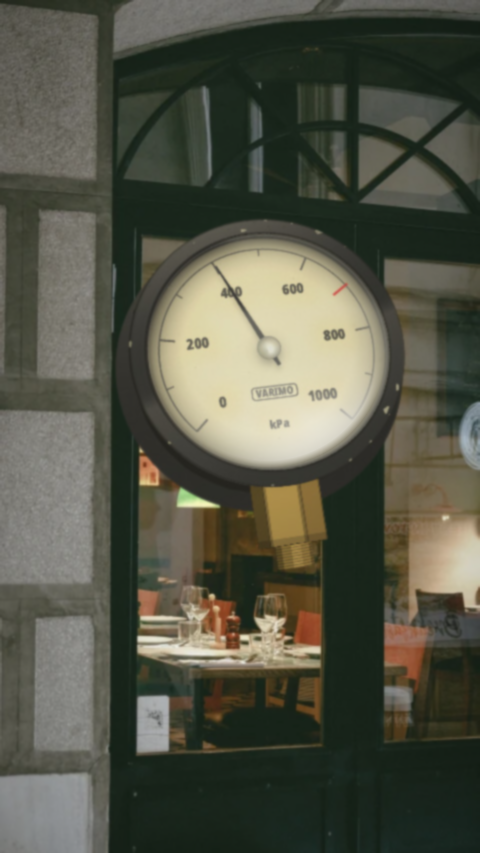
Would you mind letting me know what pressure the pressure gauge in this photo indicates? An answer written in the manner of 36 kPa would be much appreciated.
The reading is 400 kPa
